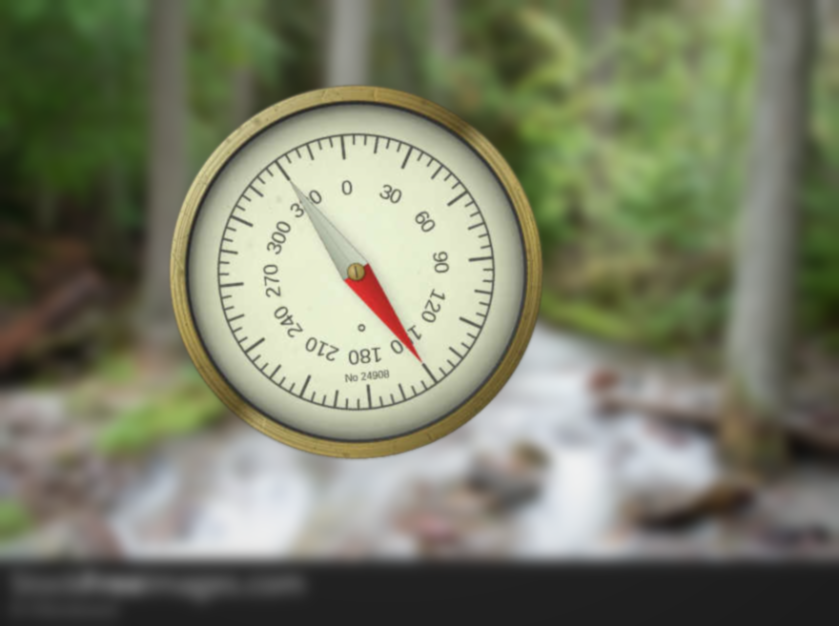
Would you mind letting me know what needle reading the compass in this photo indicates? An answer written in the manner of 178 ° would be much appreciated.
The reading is 150 °
